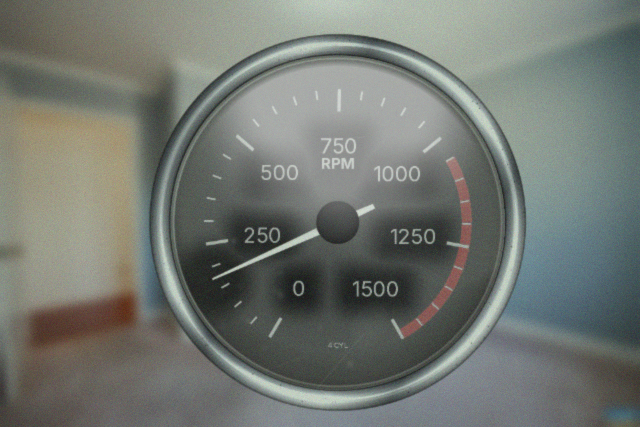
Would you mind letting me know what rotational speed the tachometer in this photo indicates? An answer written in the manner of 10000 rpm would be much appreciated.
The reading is 175 rpm
